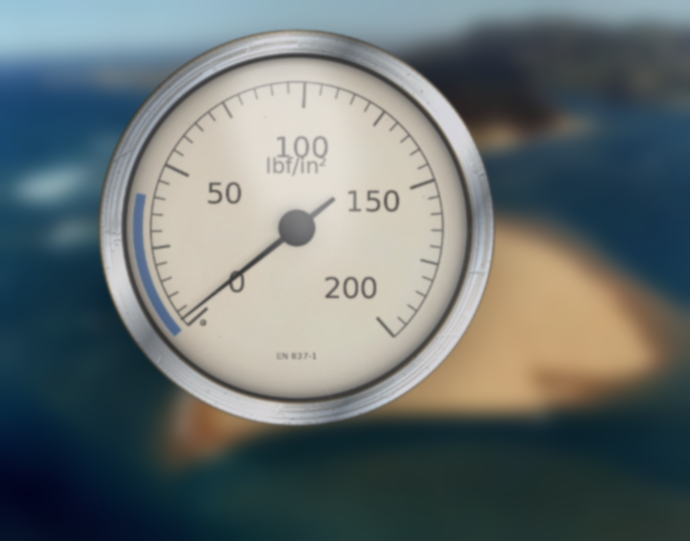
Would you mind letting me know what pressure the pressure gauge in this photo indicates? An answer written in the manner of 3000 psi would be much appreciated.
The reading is 2.5 psi
